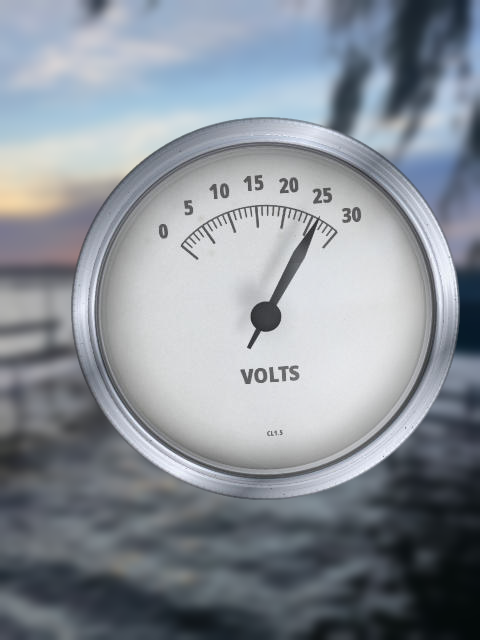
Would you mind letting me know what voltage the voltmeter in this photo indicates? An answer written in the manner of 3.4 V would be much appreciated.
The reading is 26 V
